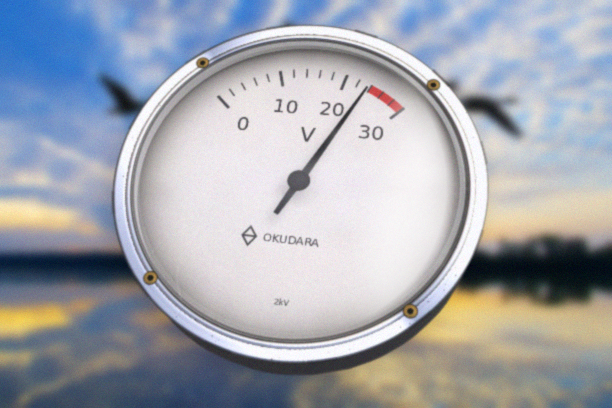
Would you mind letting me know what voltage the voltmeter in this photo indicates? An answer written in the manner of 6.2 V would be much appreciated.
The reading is 24 V
